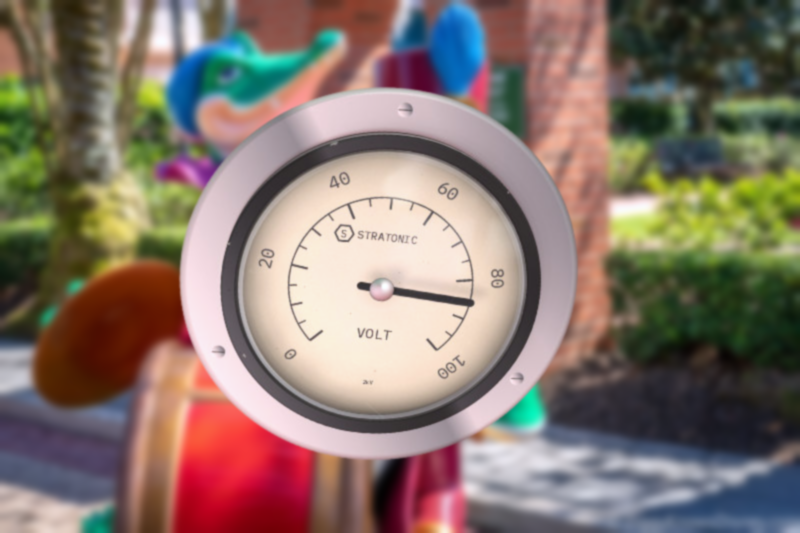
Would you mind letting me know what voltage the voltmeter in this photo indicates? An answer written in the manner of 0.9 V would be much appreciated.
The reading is 85 V
